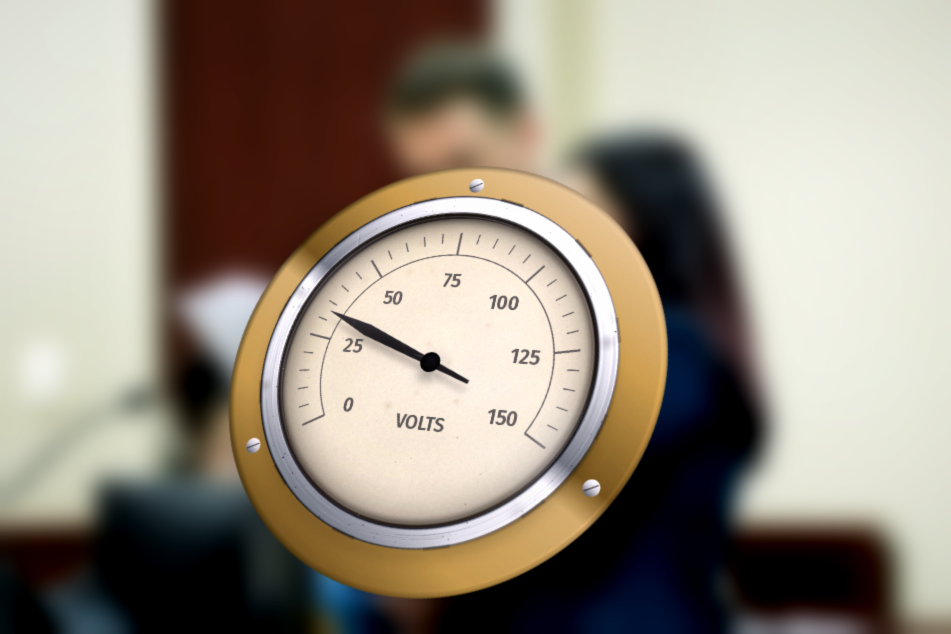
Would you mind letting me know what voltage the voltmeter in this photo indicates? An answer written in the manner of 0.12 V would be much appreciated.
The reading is 32.5 V
